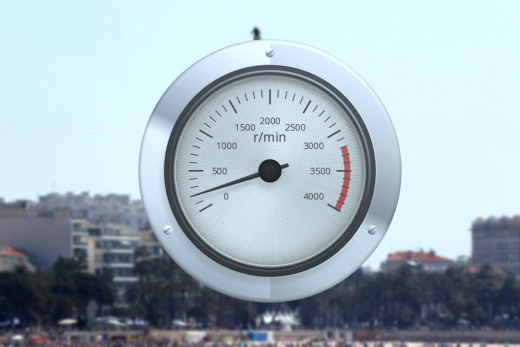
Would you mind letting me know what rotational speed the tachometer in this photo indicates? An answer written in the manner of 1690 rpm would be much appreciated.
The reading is 200 rpm
